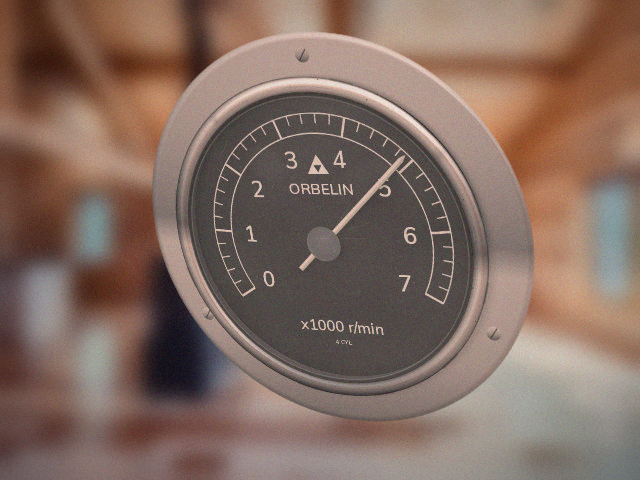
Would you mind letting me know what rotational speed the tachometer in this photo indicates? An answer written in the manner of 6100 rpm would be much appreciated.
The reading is 4900 rpm
